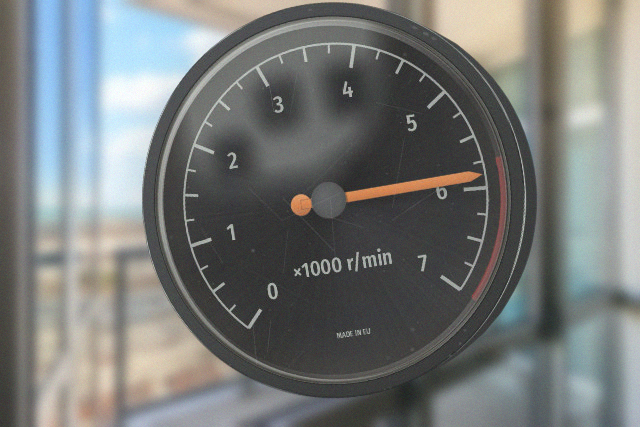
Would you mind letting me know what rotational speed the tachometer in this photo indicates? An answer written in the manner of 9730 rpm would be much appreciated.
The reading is 5875 rpm
